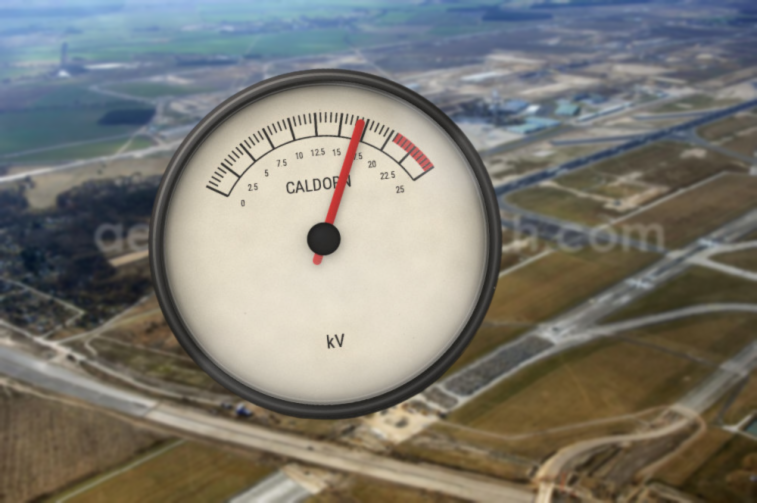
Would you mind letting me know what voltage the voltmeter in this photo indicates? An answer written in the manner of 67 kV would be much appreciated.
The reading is 17 kV
